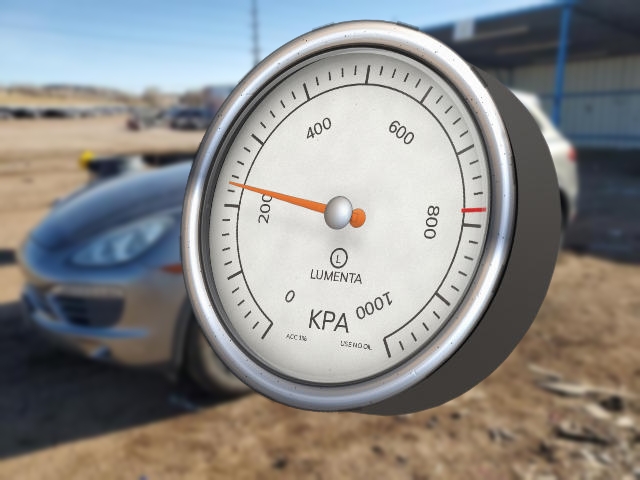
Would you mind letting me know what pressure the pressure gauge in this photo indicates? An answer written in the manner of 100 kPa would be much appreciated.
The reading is 230 kPa
